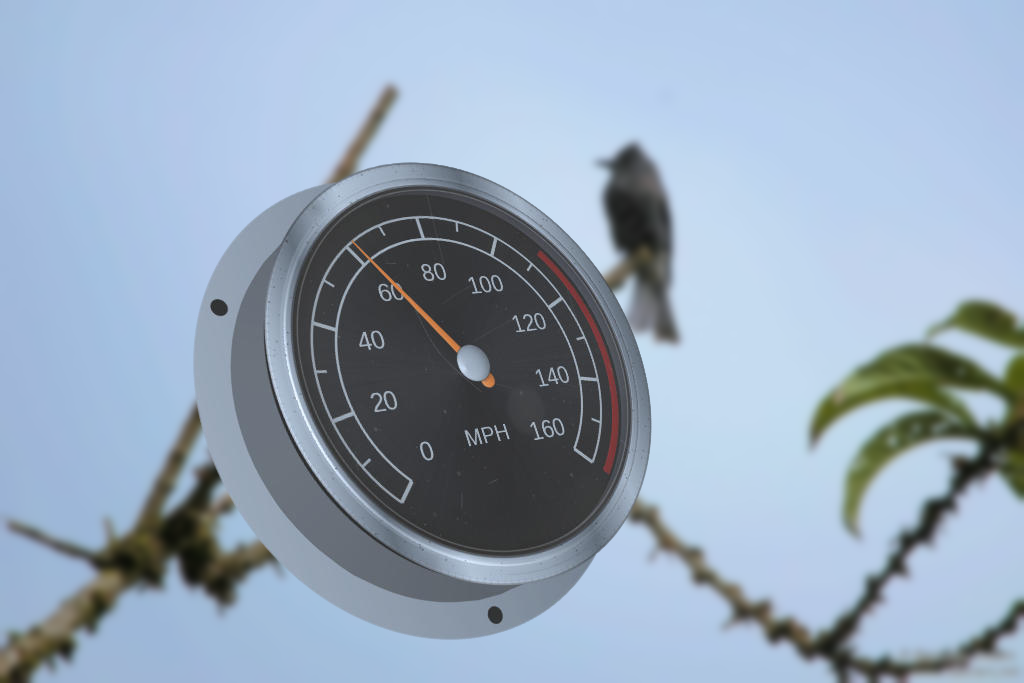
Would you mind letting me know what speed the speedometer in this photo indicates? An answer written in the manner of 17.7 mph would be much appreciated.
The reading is 60 mph
